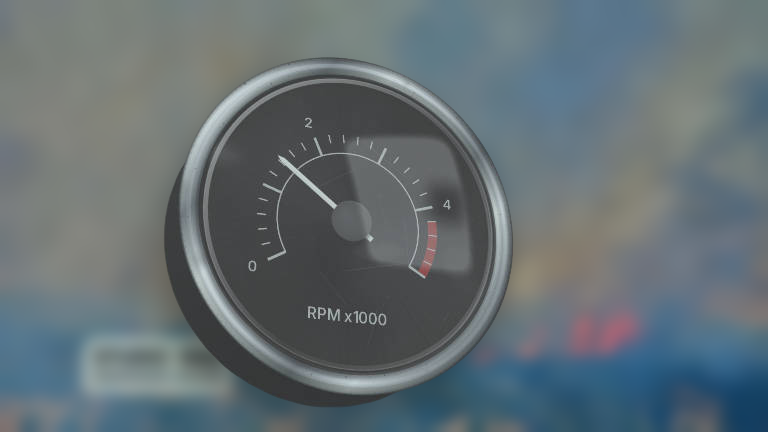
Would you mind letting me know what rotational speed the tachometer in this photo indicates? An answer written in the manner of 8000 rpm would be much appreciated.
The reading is 1400 rpm
